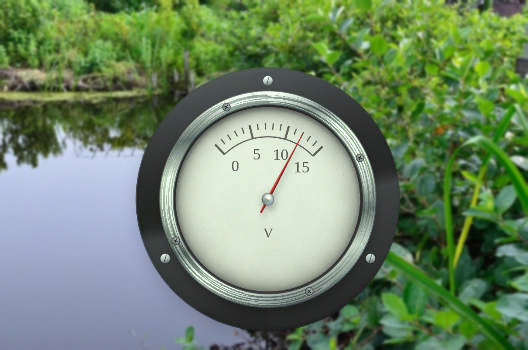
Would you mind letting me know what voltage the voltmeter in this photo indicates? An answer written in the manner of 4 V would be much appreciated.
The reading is 12 V
